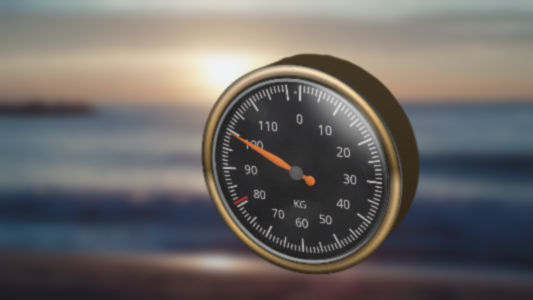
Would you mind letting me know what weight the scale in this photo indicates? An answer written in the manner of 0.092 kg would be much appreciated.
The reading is 100 kg
